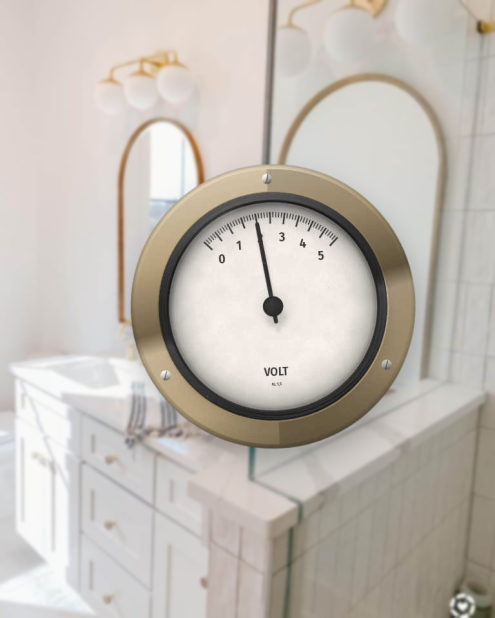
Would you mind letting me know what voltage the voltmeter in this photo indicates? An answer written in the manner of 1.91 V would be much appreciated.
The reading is 2 V
